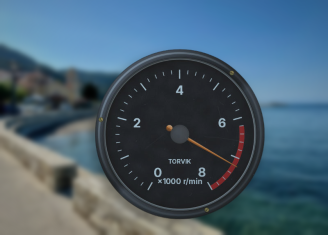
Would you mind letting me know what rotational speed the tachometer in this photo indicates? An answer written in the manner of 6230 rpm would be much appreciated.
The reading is 7200 rpm
